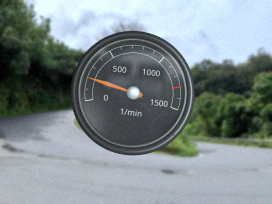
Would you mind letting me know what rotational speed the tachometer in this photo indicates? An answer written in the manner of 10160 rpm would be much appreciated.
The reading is 200 rpm
